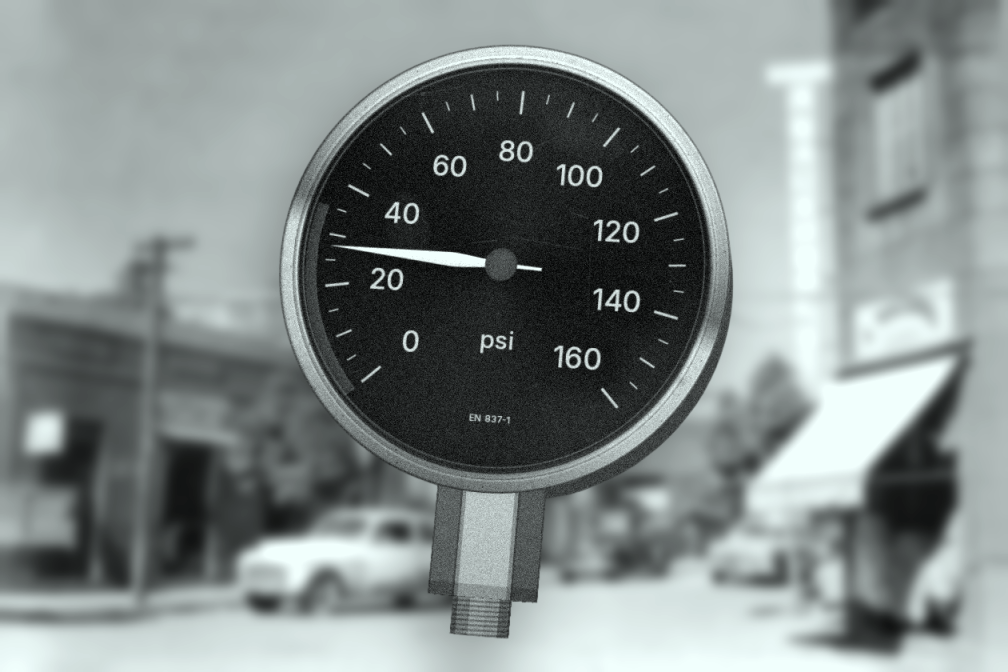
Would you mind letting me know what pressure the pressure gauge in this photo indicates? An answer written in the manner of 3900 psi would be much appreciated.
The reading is 27.5 psi
